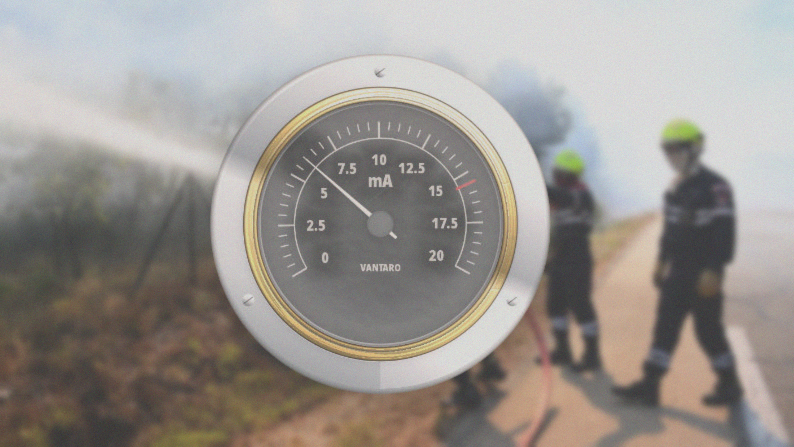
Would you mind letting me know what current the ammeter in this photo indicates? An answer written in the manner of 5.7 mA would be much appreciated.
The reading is 6 mA
